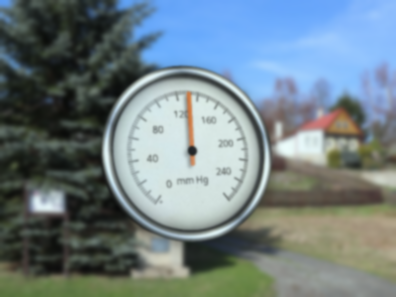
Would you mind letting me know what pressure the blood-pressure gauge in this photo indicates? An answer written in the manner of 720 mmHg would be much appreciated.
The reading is 130 mmHg
